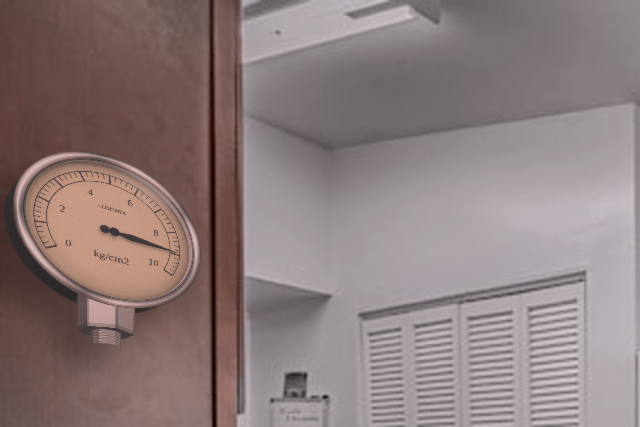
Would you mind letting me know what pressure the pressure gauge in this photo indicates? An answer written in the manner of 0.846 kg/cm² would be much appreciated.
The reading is 9 kg/cm²
